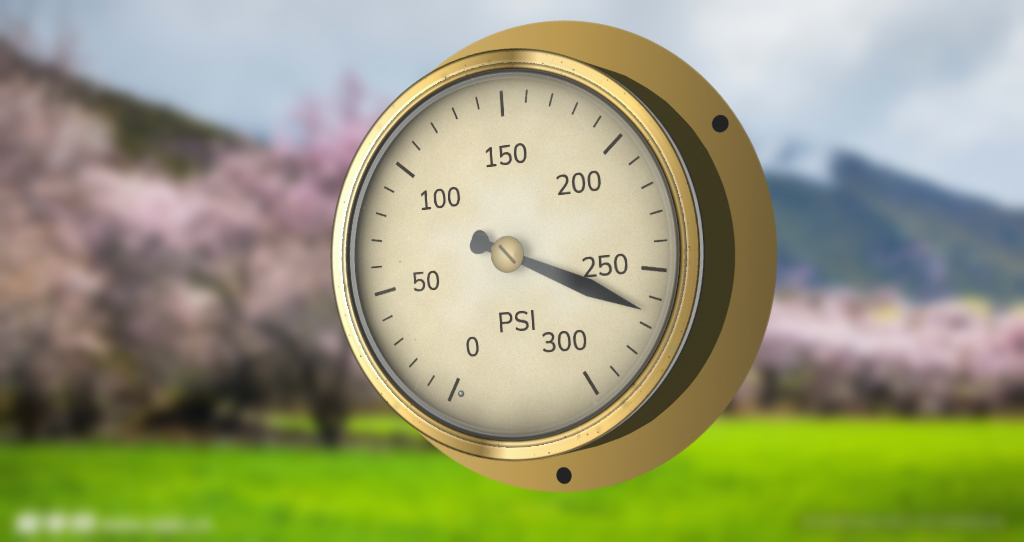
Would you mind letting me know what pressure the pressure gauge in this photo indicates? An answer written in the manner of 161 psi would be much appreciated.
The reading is 265 psi
